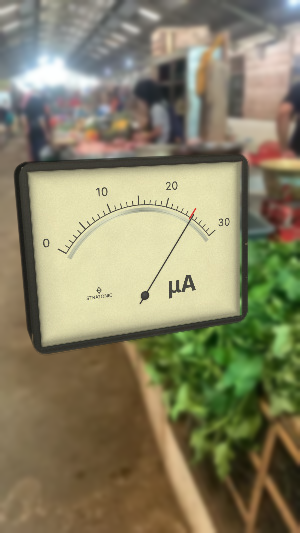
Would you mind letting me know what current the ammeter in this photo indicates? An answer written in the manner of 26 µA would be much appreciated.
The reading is 25 µA
